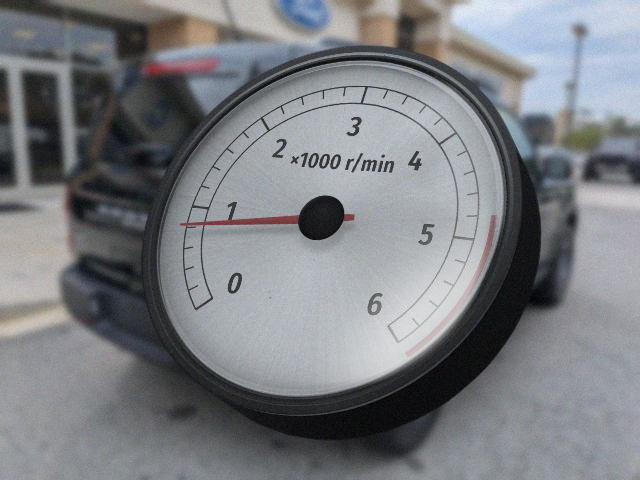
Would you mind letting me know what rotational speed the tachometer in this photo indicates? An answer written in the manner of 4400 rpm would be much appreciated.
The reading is 800 rpm
